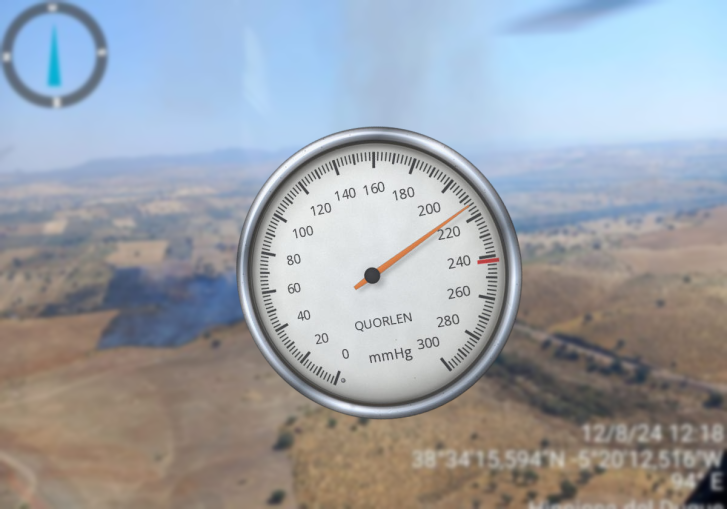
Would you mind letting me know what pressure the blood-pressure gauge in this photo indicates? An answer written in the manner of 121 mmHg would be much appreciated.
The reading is 214 mmHg
